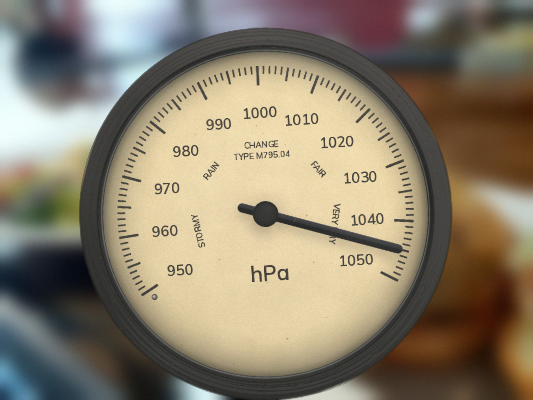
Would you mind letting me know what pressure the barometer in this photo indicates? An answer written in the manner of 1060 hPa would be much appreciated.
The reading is 1045 hPa
